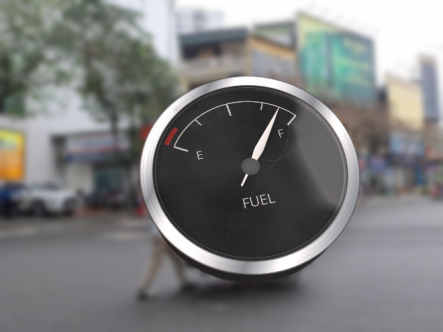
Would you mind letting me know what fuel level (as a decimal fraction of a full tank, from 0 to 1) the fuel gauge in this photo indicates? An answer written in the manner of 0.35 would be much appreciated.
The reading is 0.875
